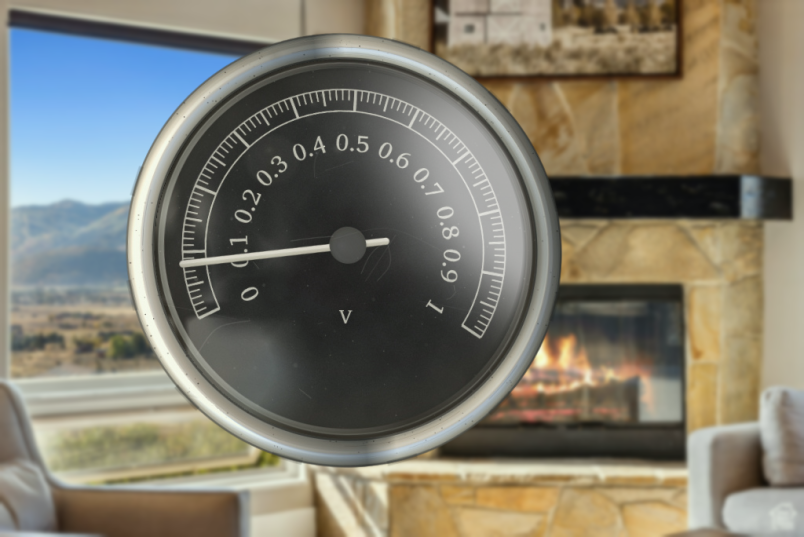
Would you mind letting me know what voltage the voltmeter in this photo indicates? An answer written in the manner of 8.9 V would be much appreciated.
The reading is 0.08 V
